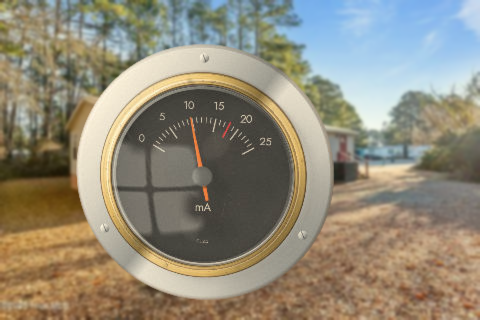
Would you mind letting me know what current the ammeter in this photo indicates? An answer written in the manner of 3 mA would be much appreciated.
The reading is 10 mA
